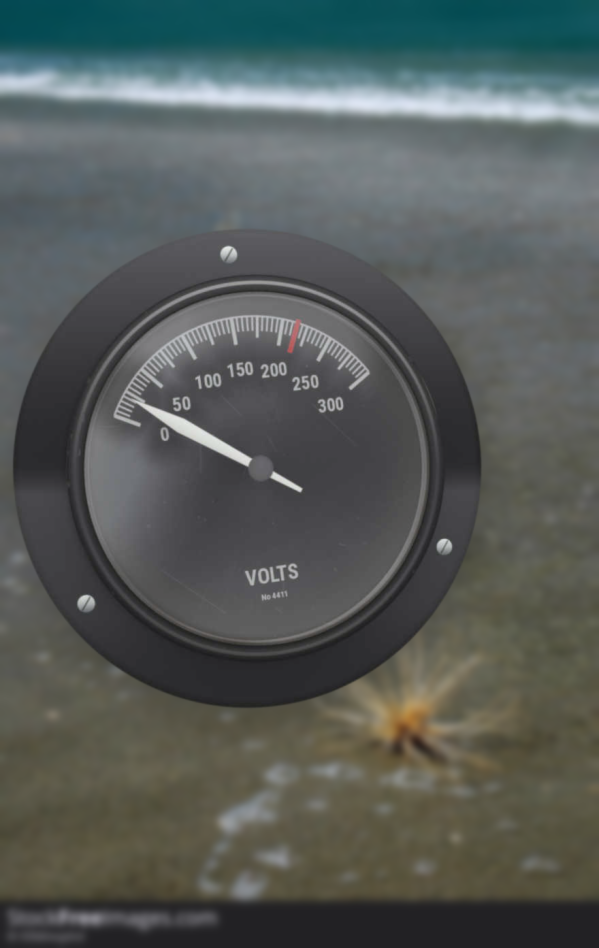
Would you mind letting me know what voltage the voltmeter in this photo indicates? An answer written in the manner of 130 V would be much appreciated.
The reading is 20 V
